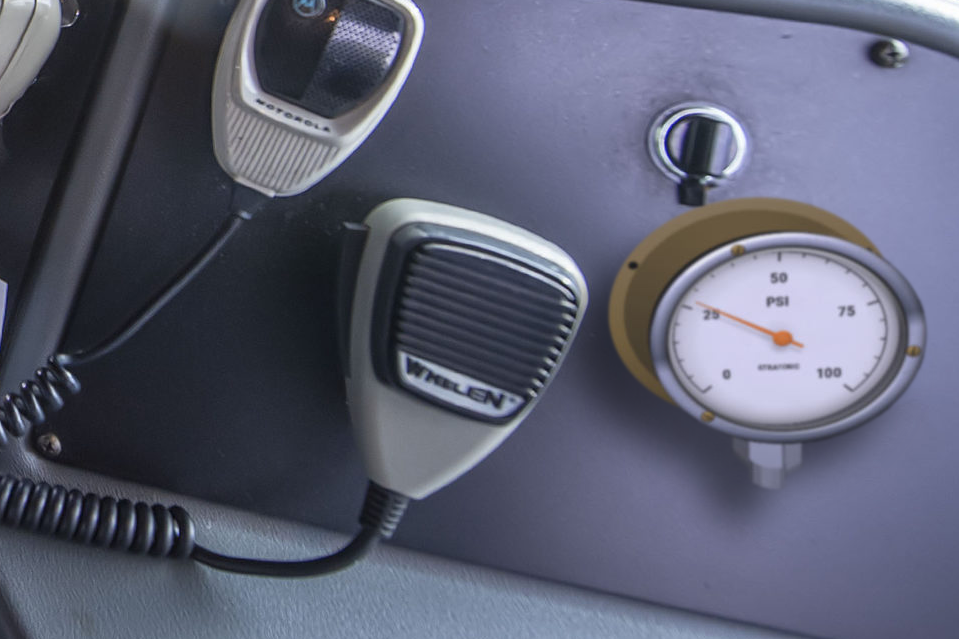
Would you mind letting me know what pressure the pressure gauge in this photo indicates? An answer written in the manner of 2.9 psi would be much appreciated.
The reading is 27.5 psi
